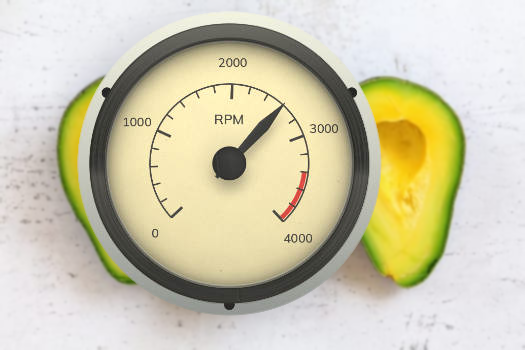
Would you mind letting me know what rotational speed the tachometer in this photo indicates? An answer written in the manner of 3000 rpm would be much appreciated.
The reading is 2600 rpm
